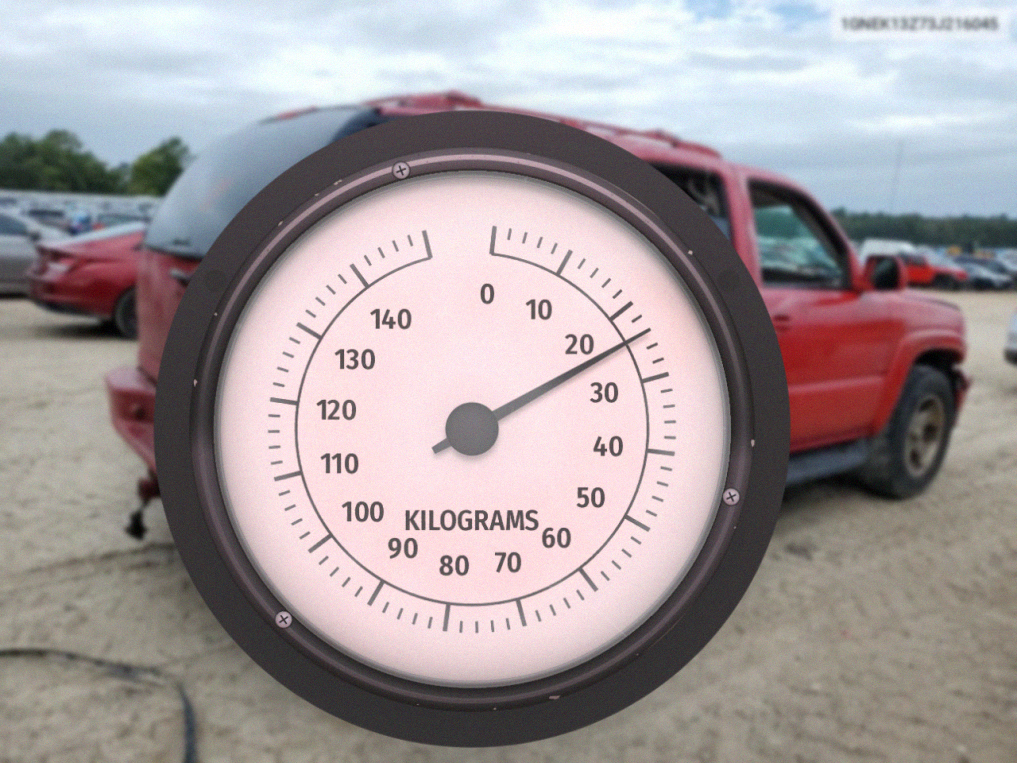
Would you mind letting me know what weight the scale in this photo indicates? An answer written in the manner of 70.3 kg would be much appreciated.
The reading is 24 kg
